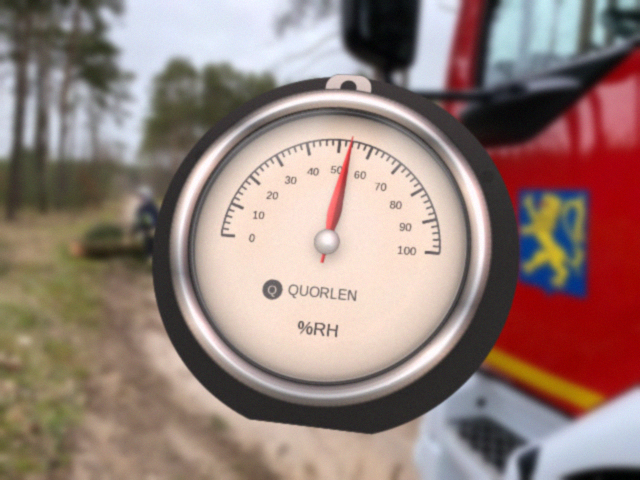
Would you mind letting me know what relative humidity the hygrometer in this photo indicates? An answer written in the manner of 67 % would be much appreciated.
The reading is 54 %
